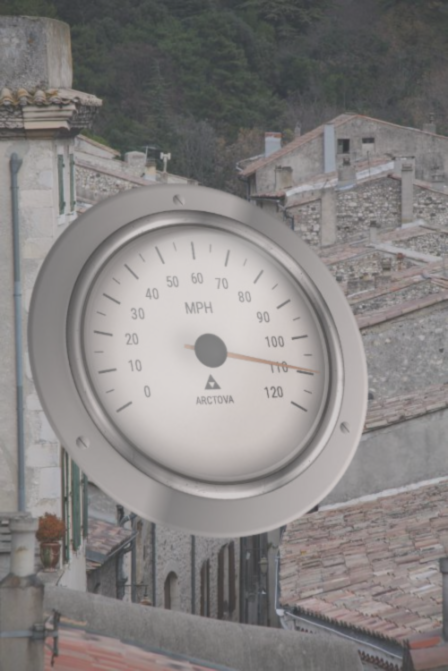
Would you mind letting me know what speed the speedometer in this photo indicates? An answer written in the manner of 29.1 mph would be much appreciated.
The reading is 110 mph
